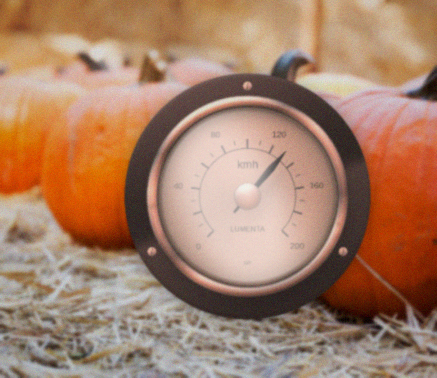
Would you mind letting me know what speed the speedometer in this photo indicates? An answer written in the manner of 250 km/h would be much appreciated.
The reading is 130 km/h
